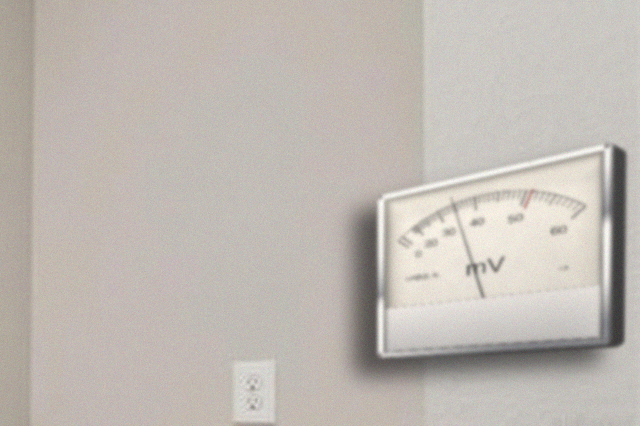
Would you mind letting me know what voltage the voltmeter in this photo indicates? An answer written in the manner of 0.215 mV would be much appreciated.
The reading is 35 mV
